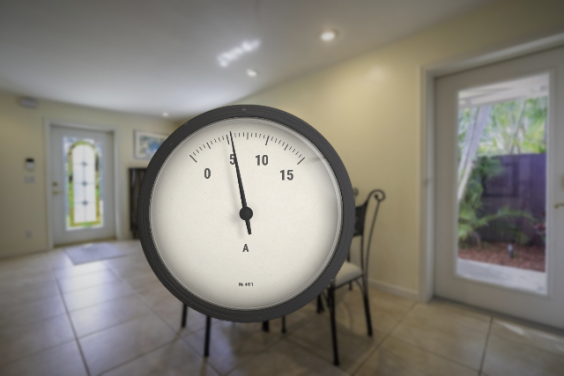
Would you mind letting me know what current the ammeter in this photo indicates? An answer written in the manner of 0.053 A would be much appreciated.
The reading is 5.5 A
